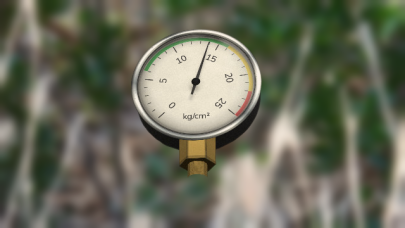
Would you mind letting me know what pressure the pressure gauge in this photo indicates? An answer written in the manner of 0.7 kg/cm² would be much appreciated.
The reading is 14 kg/cm²
